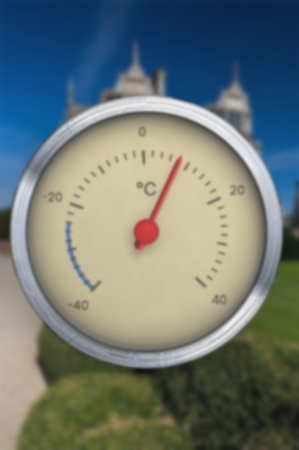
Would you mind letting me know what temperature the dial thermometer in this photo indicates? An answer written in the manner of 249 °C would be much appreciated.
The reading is 8 °C
